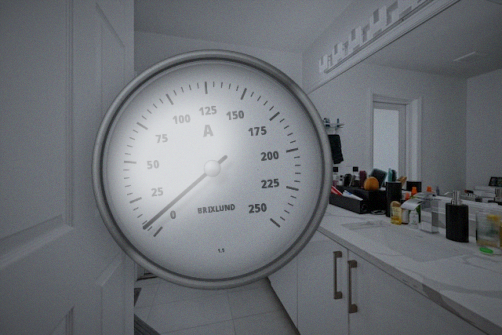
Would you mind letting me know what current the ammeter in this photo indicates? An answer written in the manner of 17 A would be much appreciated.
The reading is 7.5 A
